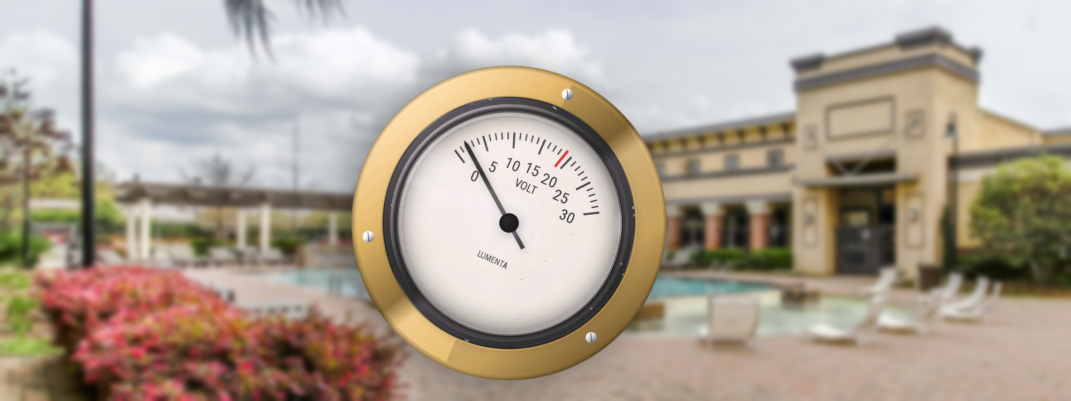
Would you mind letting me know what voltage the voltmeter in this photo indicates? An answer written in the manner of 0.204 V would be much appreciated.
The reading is 2 V
